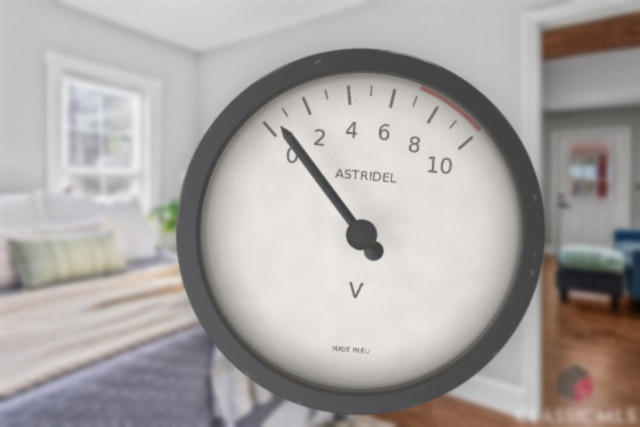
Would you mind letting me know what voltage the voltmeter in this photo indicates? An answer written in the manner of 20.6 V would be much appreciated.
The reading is 0.5 V
